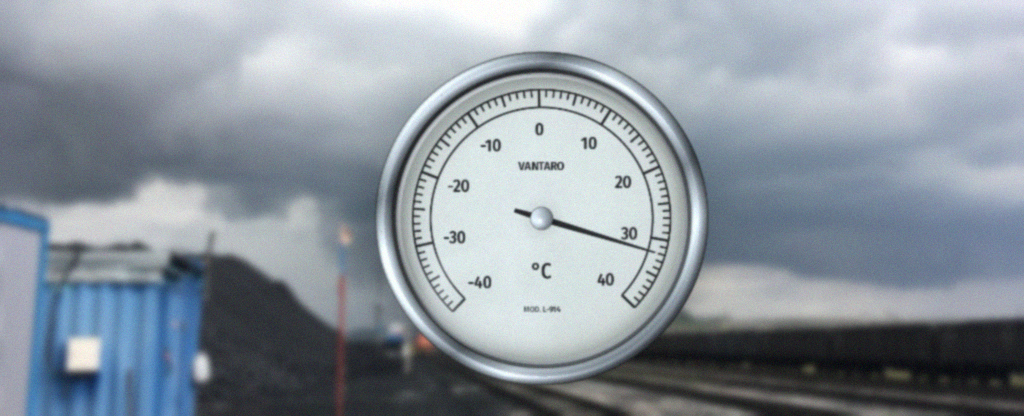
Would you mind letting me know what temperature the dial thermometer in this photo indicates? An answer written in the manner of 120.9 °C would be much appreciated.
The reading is 32 °C
